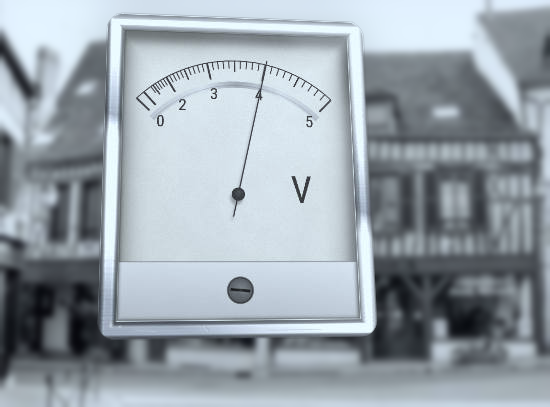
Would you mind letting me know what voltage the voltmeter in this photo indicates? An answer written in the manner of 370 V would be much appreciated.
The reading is 4 V
